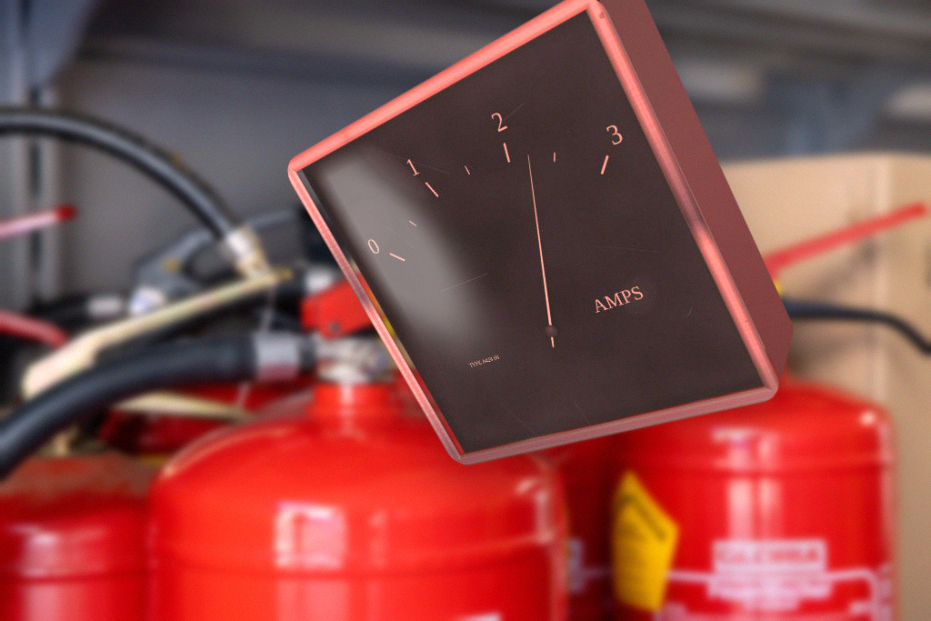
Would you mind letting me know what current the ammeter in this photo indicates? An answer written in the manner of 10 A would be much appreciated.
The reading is 2.25 A
